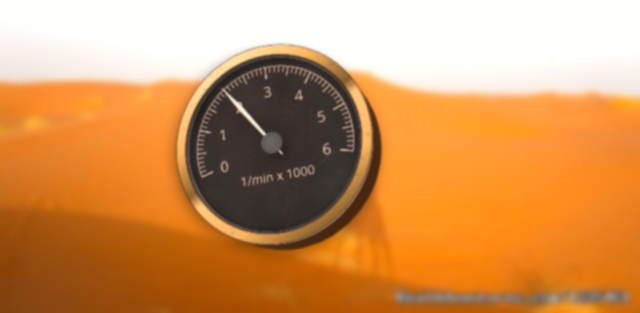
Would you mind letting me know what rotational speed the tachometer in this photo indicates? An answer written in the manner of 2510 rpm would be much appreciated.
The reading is 2000 rpm
